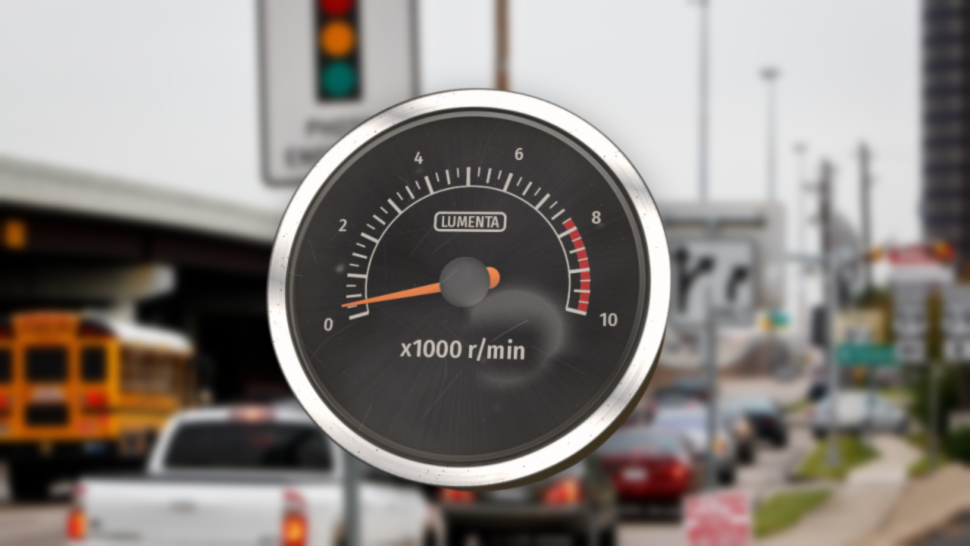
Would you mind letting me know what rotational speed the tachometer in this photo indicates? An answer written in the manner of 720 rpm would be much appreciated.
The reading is 250 rpm
